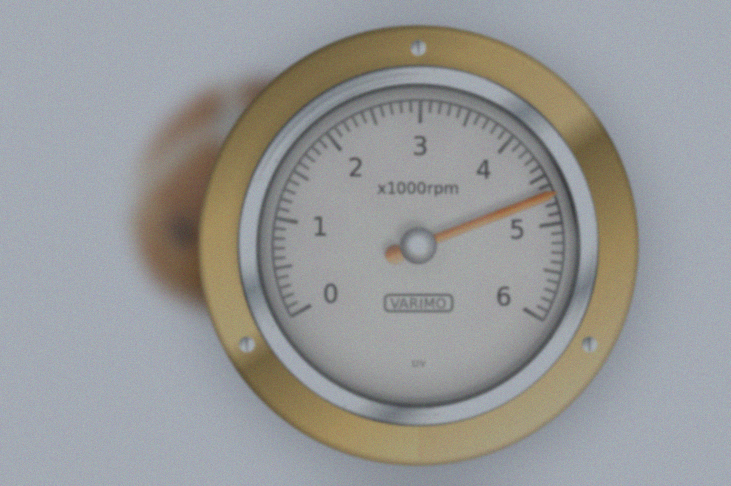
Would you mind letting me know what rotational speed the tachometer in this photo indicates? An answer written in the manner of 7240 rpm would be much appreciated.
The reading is 4700 rpm
